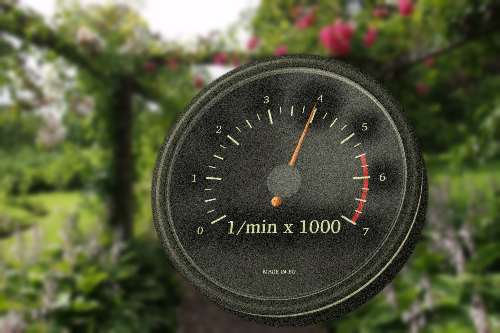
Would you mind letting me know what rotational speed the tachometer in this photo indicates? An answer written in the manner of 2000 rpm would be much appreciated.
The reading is 4000 rpm
